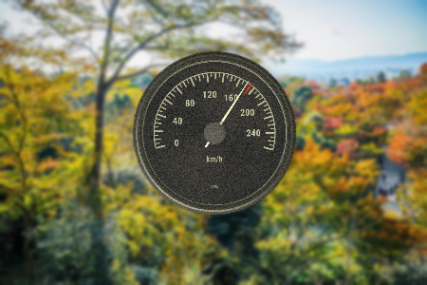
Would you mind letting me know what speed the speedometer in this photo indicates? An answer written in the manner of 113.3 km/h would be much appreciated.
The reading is 170 km/h
